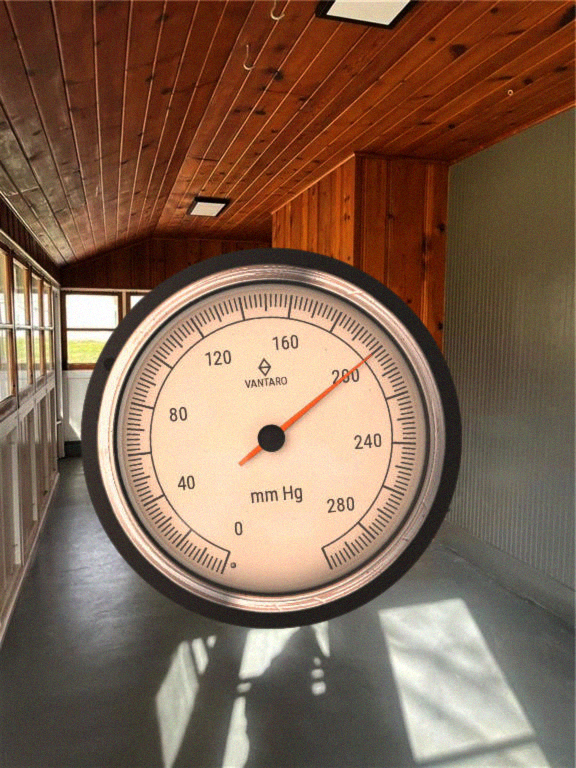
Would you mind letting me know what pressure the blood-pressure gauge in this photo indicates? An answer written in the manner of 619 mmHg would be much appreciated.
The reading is 200 mmHg
